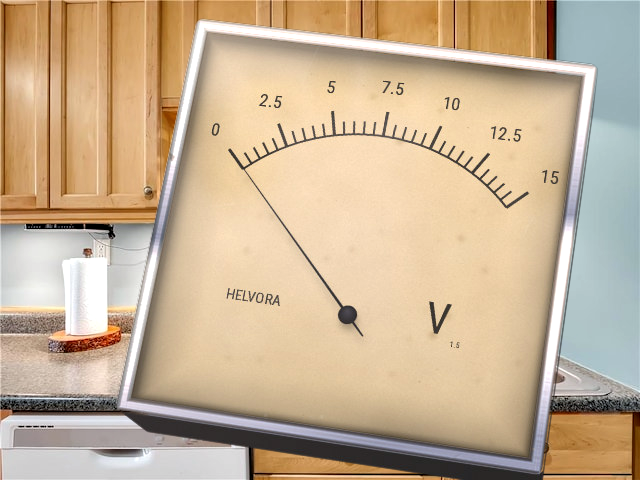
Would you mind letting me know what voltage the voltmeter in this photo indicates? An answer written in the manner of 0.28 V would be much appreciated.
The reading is 0 V
